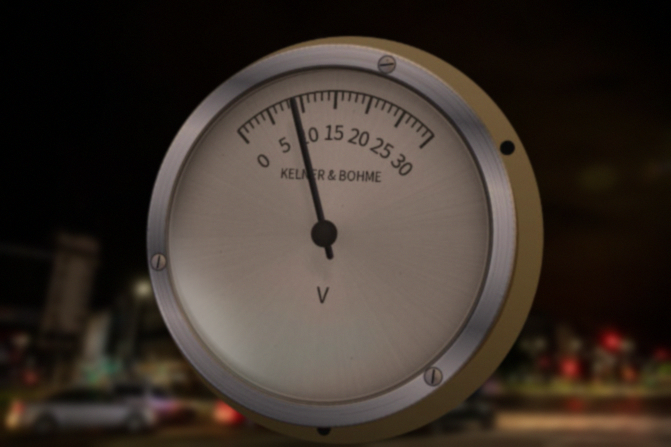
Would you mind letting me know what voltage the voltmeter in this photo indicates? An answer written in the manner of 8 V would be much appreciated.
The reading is 9 V
